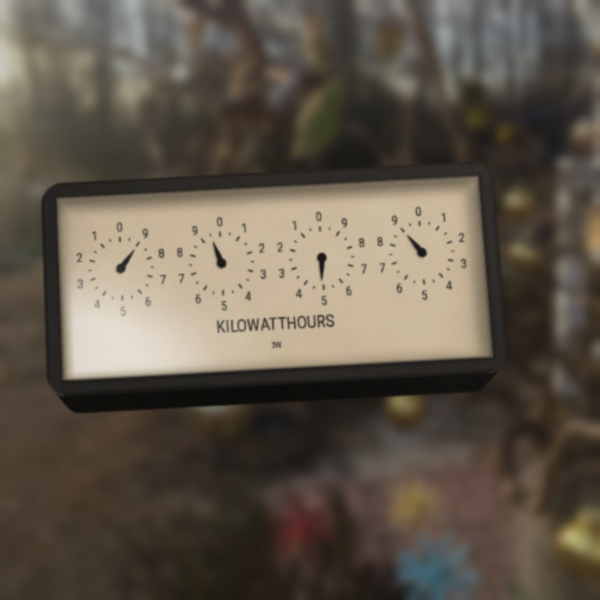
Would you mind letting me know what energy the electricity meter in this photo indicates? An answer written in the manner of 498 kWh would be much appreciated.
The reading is 8949 kWh
